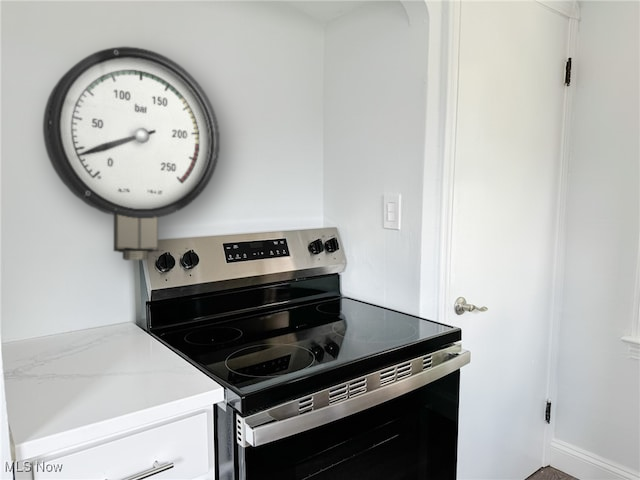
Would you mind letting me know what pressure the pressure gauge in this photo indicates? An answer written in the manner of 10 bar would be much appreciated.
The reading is 20 bar
